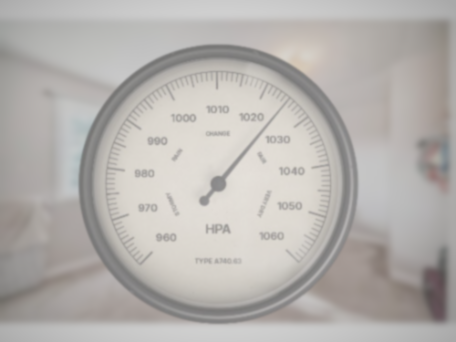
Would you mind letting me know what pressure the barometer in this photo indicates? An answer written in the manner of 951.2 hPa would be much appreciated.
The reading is 1025 hPa
